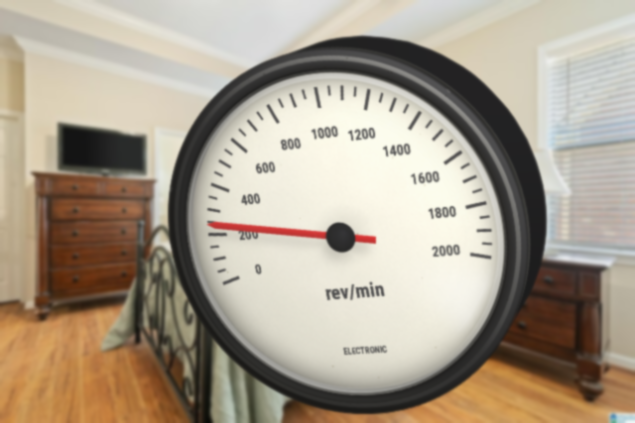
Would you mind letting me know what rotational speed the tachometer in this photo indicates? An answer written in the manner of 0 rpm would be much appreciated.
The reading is 250 rpm
